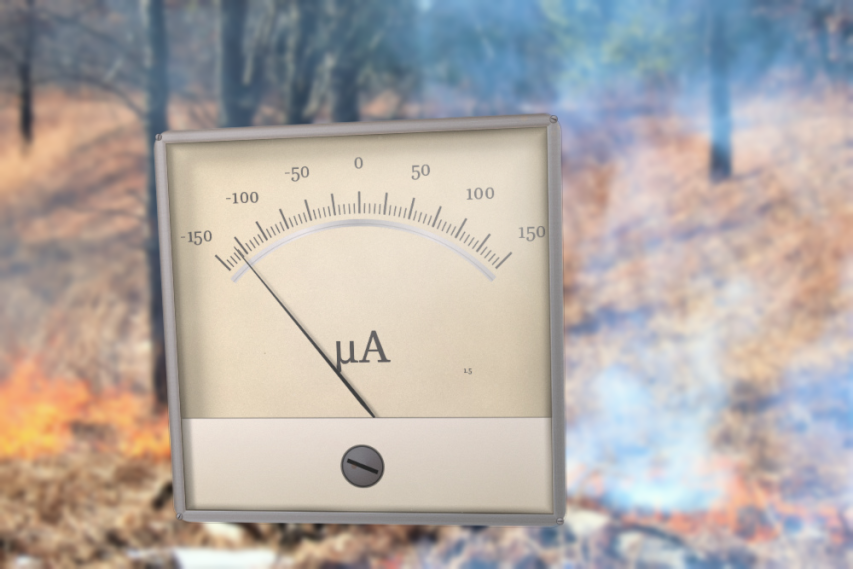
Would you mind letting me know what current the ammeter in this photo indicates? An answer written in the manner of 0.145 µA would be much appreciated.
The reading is -130 µA
